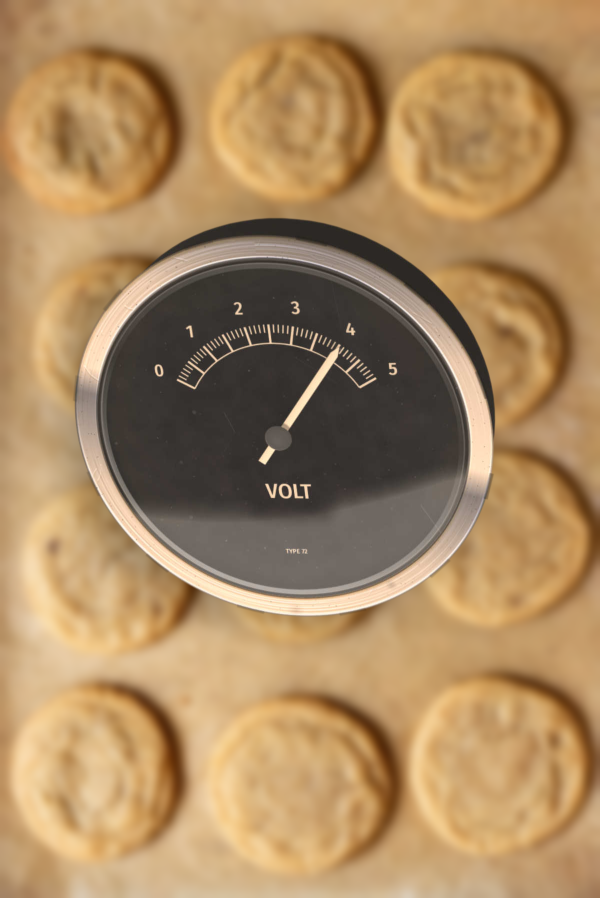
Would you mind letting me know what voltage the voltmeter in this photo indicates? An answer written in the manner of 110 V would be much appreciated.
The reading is 4 V
